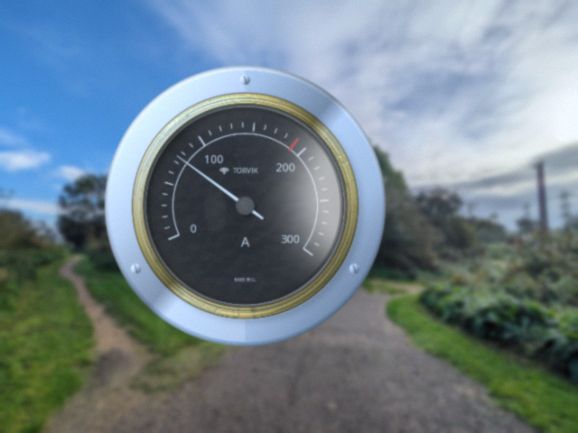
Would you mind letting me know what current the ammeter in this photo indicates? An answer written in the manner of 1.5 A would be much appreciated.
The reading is 75 A
